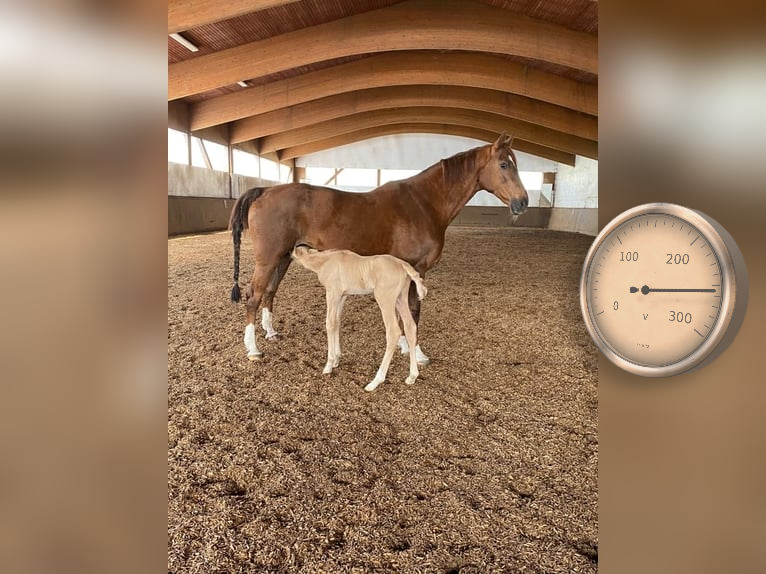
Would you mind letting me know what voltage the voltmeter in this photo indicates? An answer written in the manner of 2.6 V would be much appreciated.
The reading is 255 V
